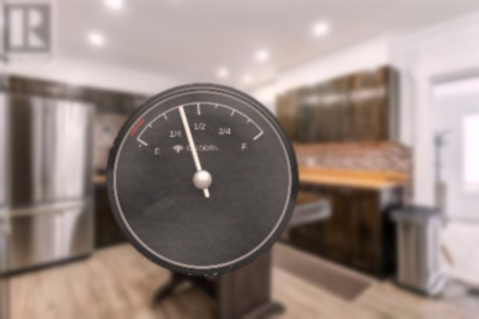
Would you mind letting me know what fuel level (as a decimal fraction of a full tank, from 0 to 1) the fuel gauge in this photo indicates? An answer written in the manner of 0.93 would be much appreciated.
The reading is 0.375
